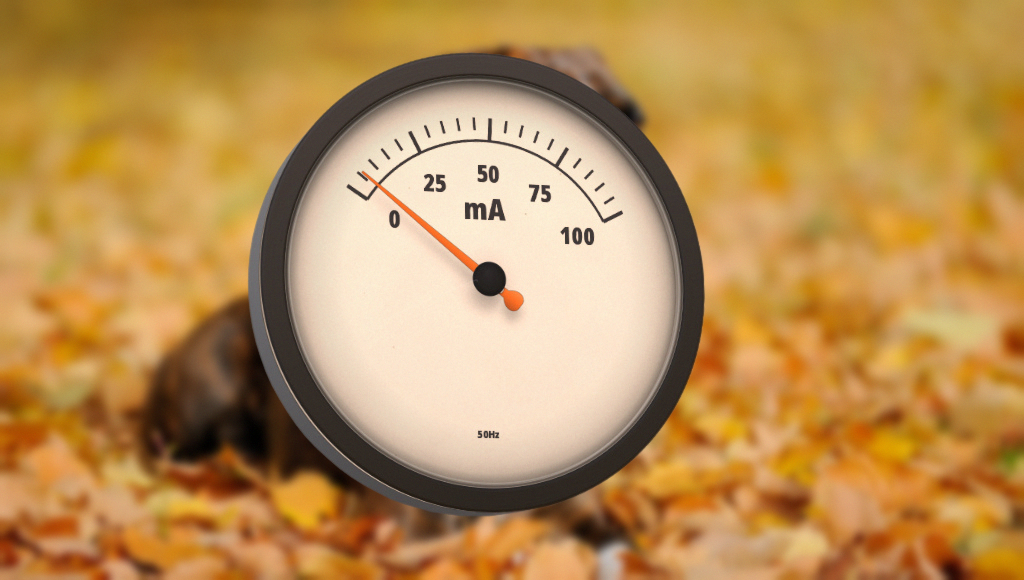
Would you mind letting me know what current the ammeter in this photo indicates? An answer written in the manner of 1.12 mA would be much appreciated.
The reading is 5 mA
